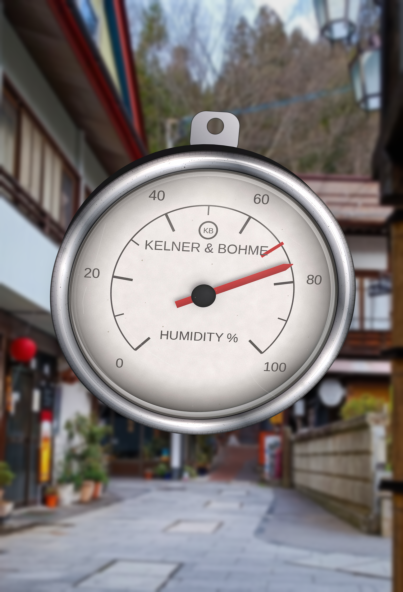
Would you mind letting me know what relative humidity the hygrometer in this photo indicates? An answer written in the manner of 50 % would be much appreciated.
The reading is 75 %
